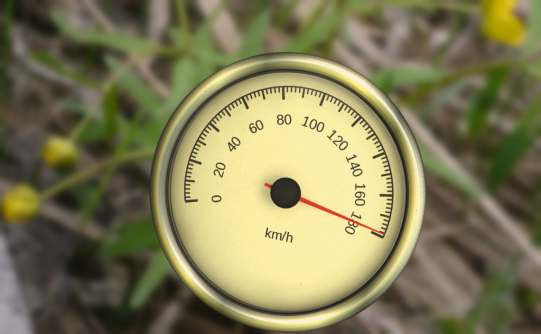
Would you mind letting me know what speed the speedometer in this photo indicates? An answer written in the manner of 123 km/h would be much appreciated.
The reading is 178 km/h
